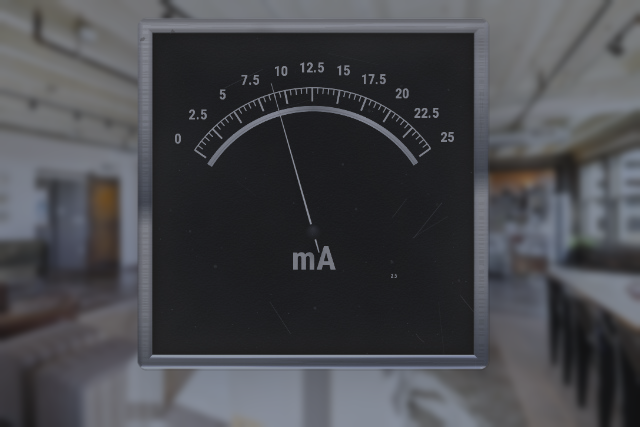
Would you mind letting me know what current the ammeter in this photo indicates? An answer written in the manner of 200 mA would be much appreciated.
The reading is 9 mA
